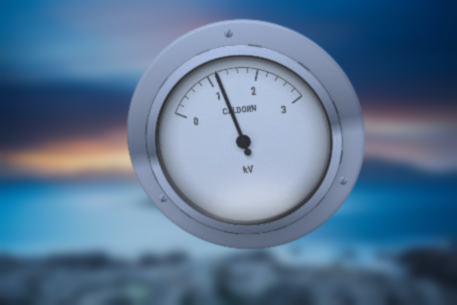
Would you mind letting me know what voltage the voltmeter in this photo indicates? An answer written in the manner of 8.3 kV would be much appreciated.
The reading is 1.2 kV
